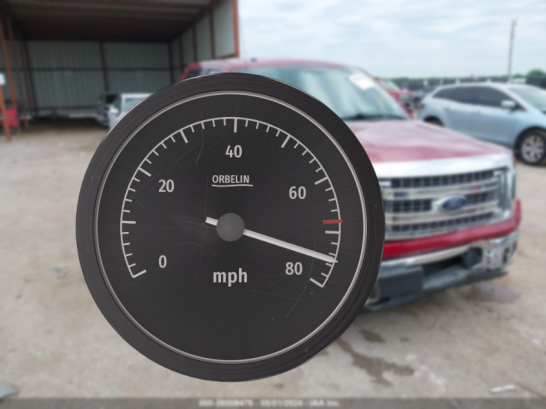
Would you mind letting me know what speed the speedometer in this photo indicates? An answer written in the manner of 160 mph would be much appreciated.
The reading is 75 mph
